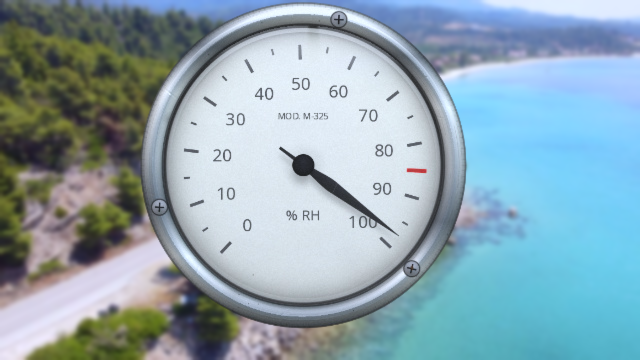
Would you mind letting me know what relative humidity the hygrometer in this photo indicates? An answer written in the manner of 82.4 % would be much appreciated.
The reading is 97.5 %
